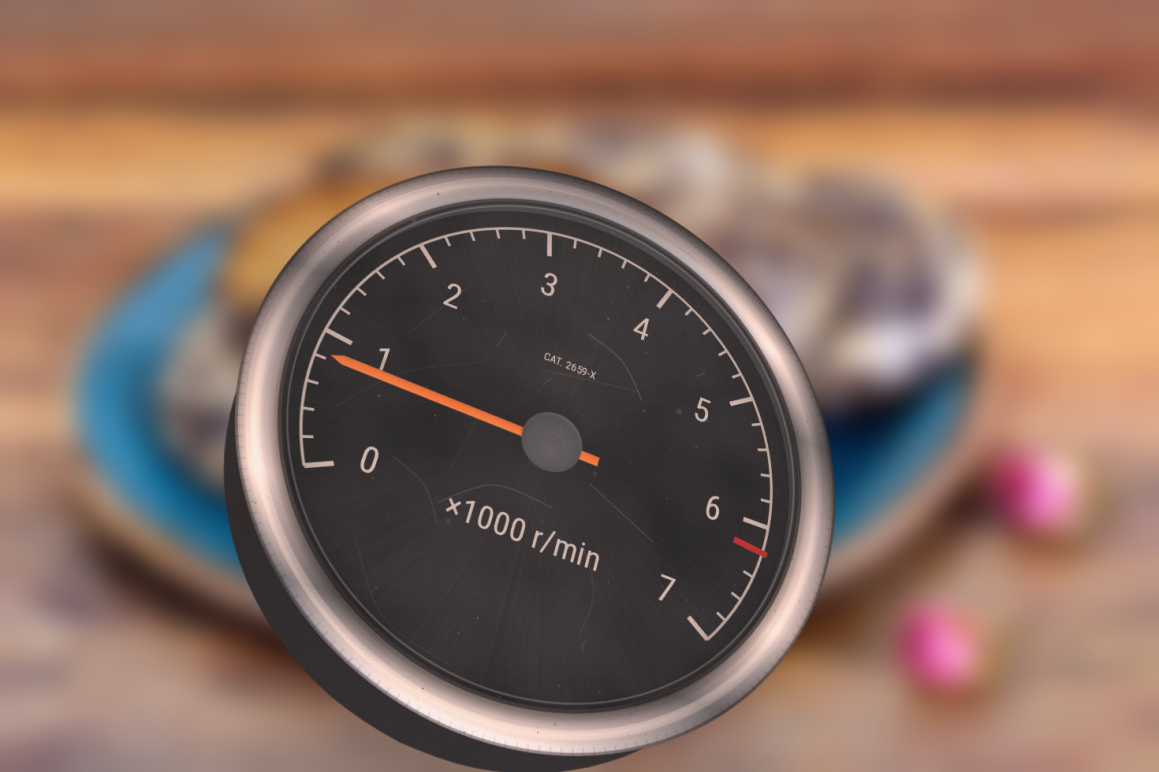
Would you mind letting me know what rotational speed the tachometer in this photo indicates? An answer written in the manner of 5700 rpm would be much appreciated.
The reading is 800 rpm
